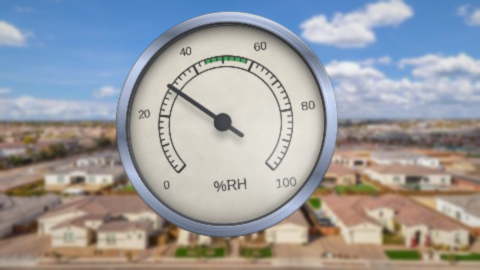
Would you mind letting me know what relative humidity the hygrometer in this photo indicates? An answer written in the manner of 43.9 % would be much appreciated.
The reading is 30 %
